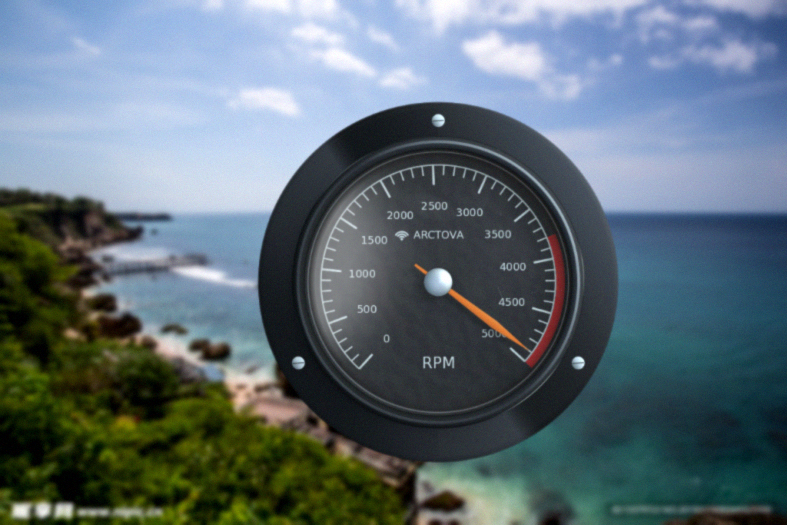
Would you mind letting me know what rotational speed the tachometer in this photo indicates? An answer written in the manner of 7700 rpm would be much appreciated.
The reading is 4900 rpm
